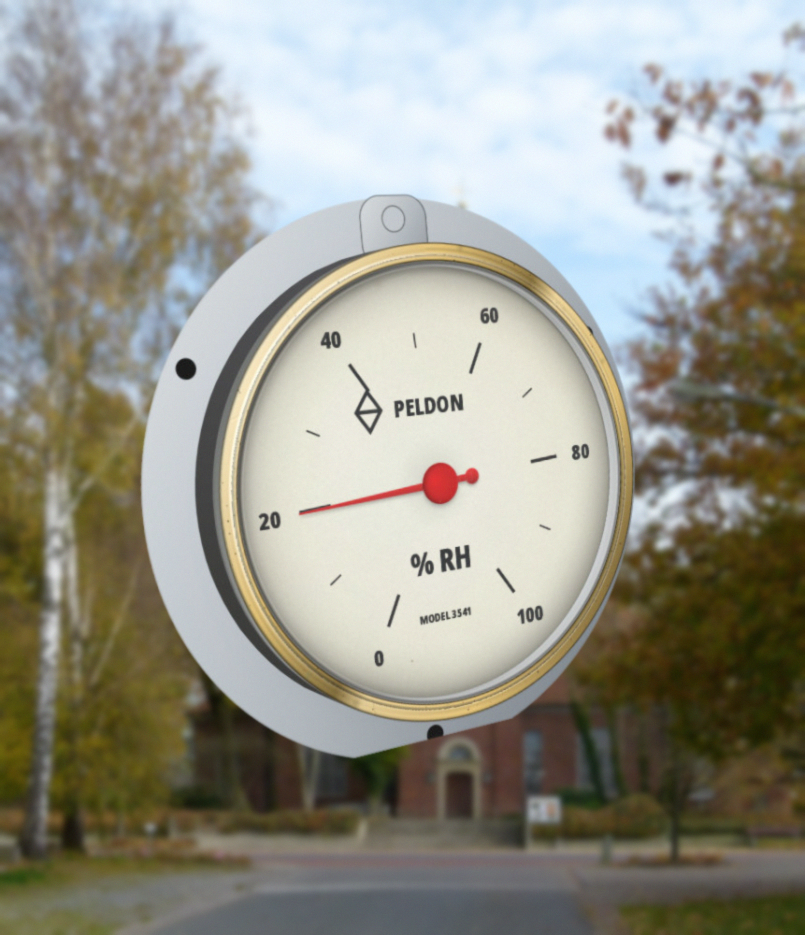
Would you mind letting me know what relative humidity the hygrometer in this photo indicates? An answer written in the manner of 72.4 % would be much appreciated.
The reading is 20 %
